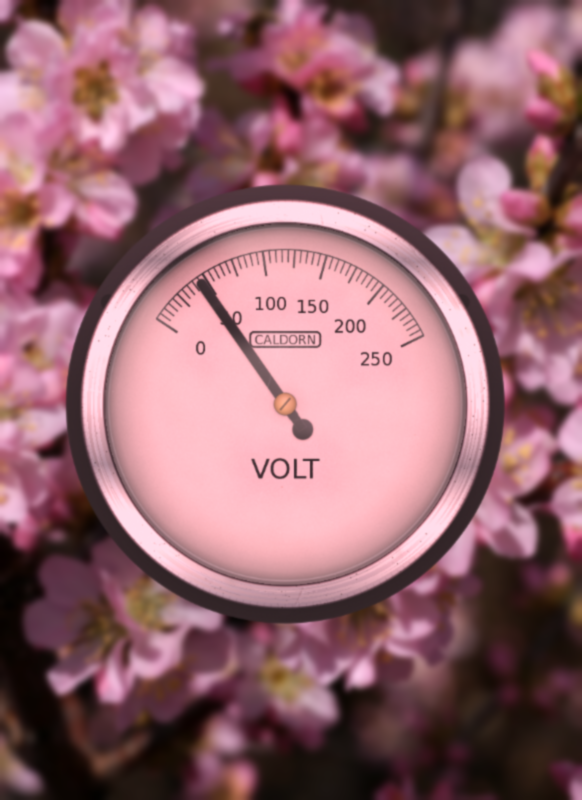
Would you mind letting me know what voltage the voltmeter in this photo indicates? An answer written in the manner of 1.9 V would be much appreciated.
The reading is 45 V
